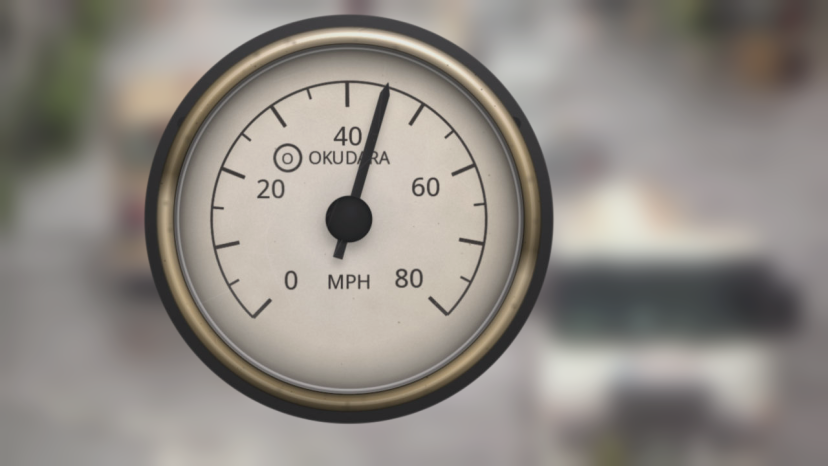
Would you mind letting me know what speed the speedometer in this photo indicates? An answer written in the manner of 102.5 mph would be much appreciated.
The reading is 45 mph
